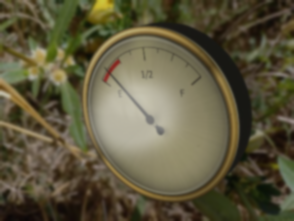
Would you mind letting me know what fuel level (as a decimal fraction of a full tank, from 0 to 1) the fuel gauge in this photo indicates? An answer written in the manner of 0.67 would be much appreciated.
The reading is 0.125
